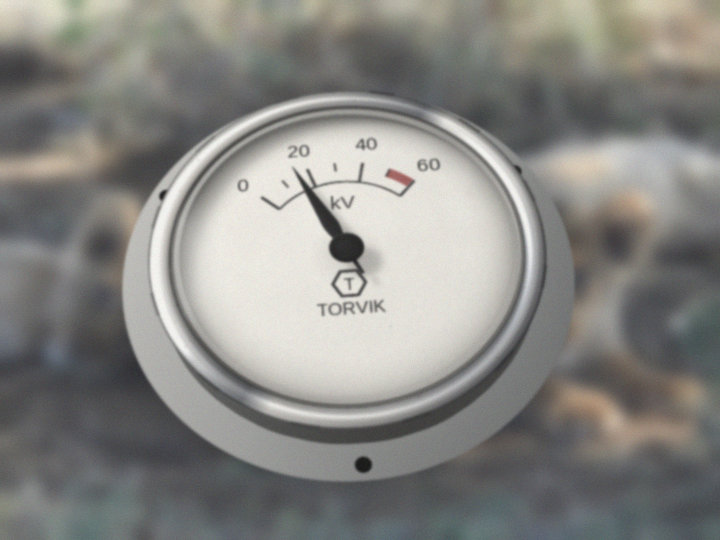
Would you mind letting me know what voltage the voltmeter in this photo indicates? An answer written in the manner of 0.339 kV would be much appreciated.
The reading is 15 kV
